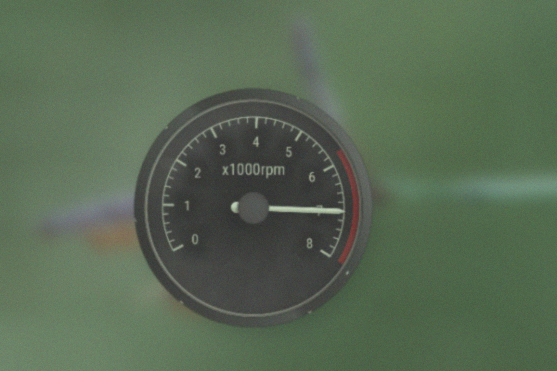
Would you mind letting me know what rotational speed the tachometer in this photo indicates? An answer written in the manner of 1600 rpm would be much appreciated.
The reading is 7000 rpm
